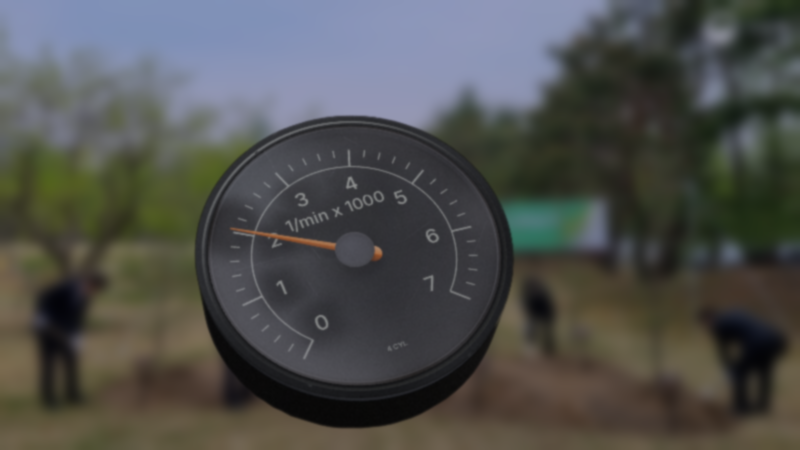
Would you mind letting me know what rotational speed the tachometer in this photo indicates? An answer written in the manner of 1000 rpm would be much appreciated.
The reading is 2000 rpm
